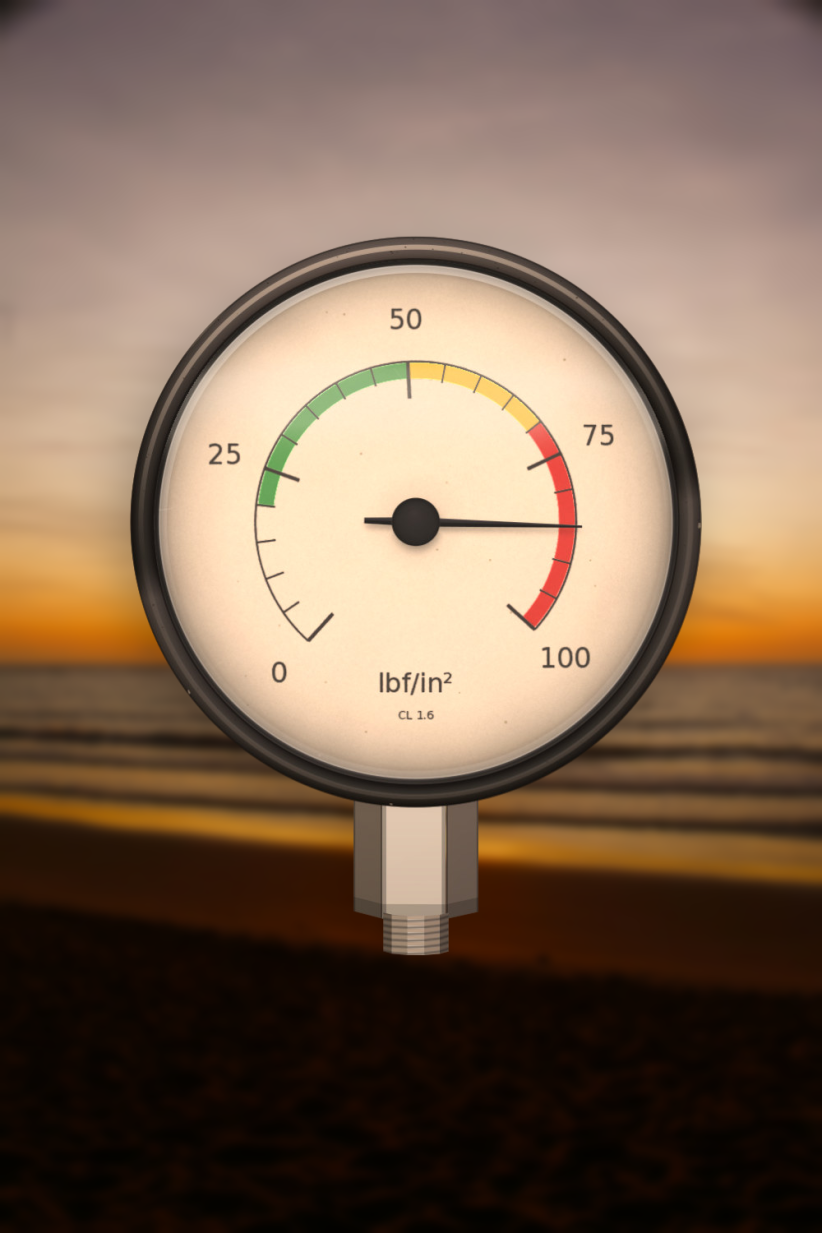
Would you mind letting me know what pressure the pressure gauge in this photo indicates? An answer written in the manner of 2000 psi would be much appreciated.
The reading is 85 psi
